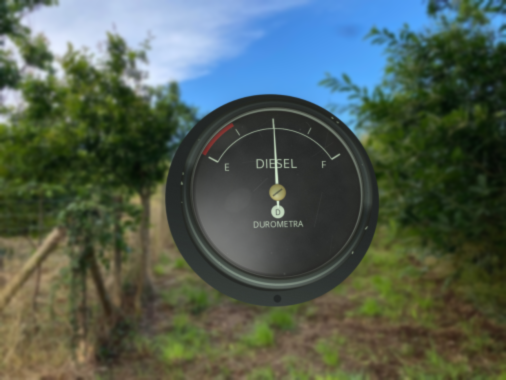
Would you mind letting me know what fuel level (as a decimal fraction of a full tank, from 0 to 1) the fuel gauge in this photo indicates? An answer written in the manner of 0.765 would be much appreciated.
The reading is 0.5
